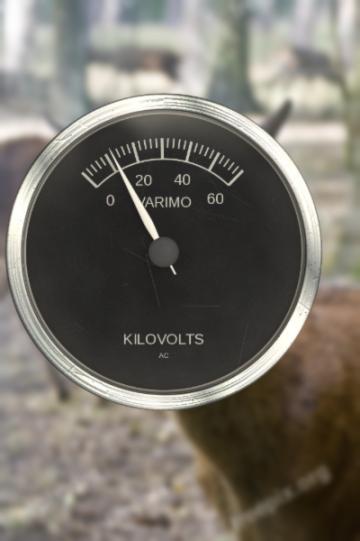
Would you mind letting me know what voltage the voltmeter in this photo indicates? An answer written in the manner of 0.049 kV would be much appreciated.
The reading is 12 kV
